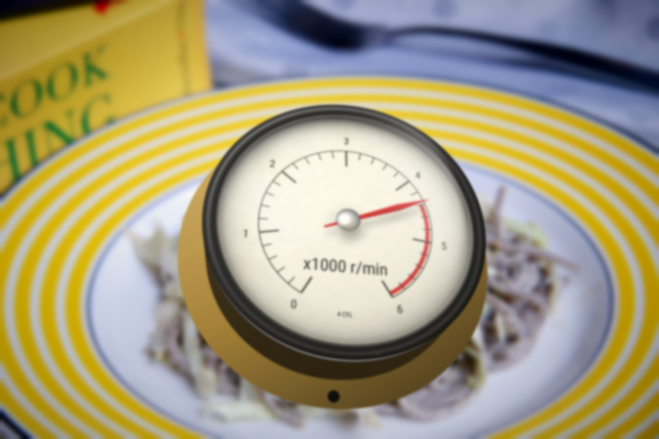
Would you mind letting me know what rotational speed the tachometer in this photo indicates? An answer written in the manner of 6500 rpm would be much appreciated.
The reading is 4400 rpm
